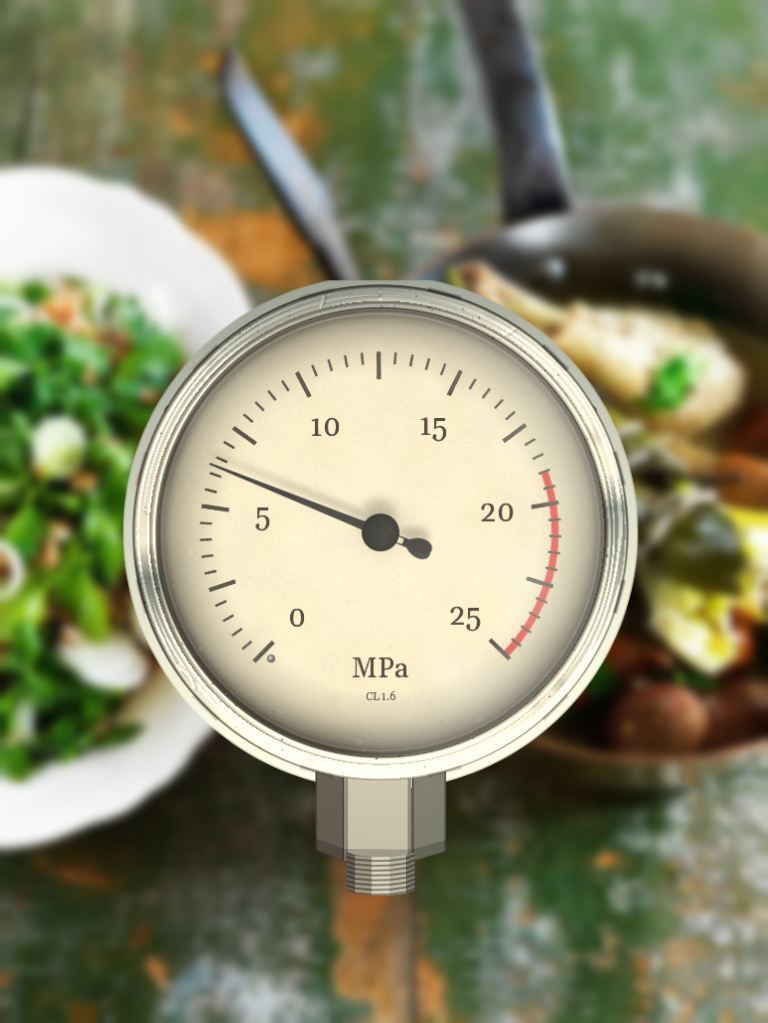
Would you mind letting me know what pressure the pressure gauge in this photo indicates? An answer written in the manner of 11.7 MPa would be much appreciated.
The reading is 6.25 MPa
